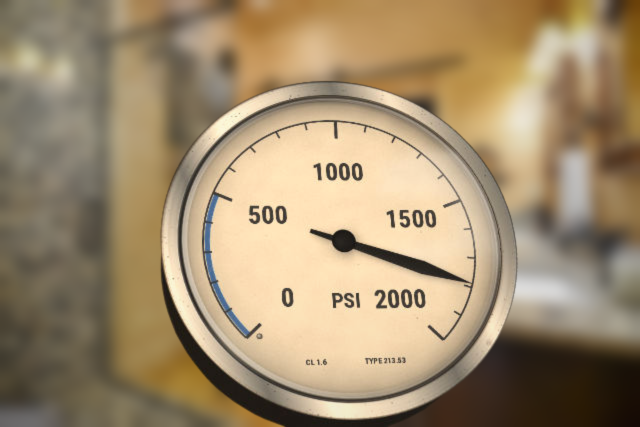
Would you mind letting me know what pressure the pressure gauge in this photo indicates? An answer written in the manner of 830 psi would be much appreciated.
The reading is 1800 psi
